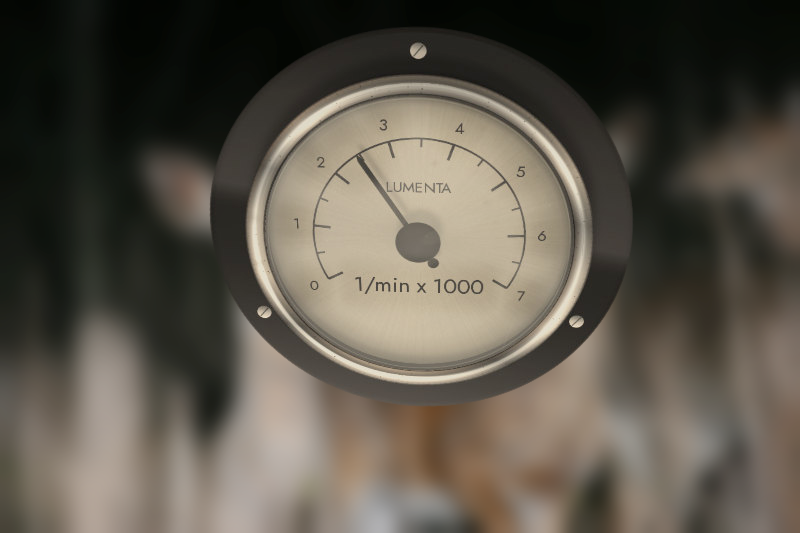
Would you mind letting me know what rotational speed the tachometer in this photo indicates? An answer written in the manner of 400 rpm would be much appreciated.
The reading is 2500 rpm
